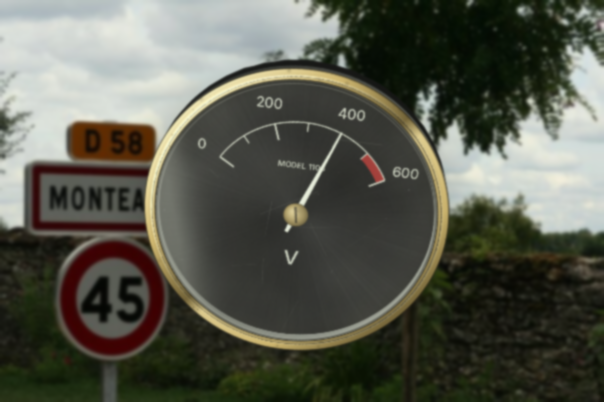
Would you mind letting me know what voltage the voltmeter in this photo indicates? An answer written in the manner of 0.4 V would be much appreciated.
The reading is 400 V
